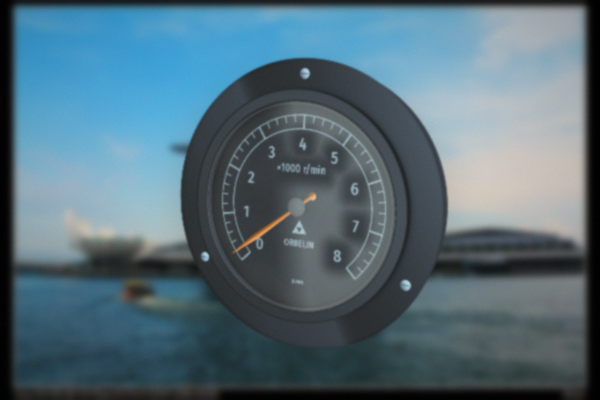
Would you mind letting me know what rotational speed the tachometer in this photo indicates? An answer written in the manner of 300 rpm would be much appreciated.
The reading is 200 rpm
